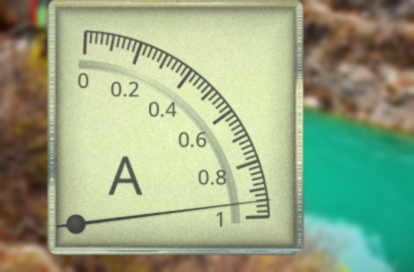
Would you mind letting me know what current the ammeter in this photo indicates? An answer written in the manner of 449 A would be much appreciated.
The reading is 0.94 A
